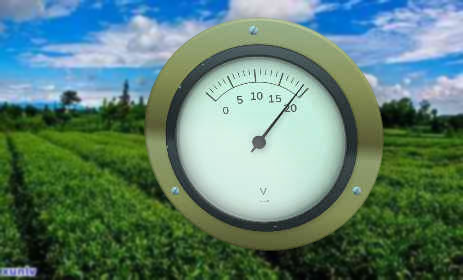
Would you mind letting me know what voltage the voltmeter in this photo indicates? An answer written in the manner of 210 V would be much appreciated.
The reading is 19 V
